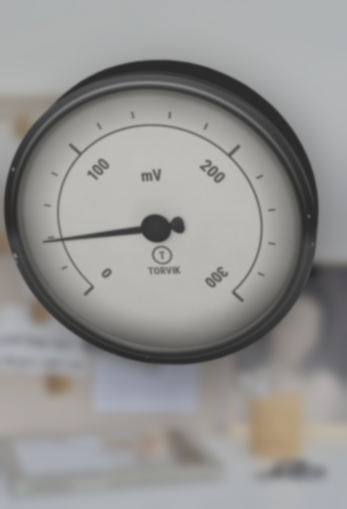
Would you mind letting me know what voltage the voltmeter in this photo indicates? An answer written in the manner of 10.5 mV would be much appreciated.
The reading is 40 mV
